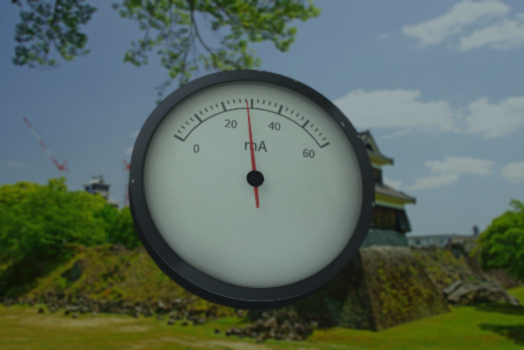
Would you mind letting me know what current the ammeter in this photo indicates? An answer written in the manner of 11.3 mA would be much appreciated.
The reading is 28 mA
